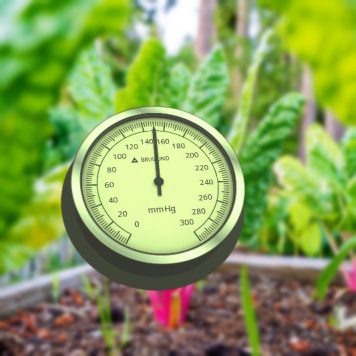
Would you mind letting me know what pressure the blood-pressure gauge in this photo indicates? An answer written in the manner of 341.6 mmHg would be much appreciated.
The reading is 150 mmHg
